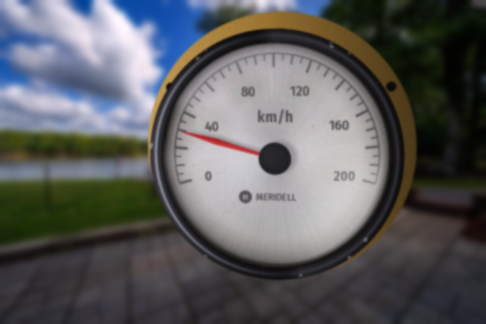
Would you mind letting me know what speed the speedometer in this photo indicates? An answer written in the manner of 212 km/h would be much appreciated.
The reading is 30 km/h
